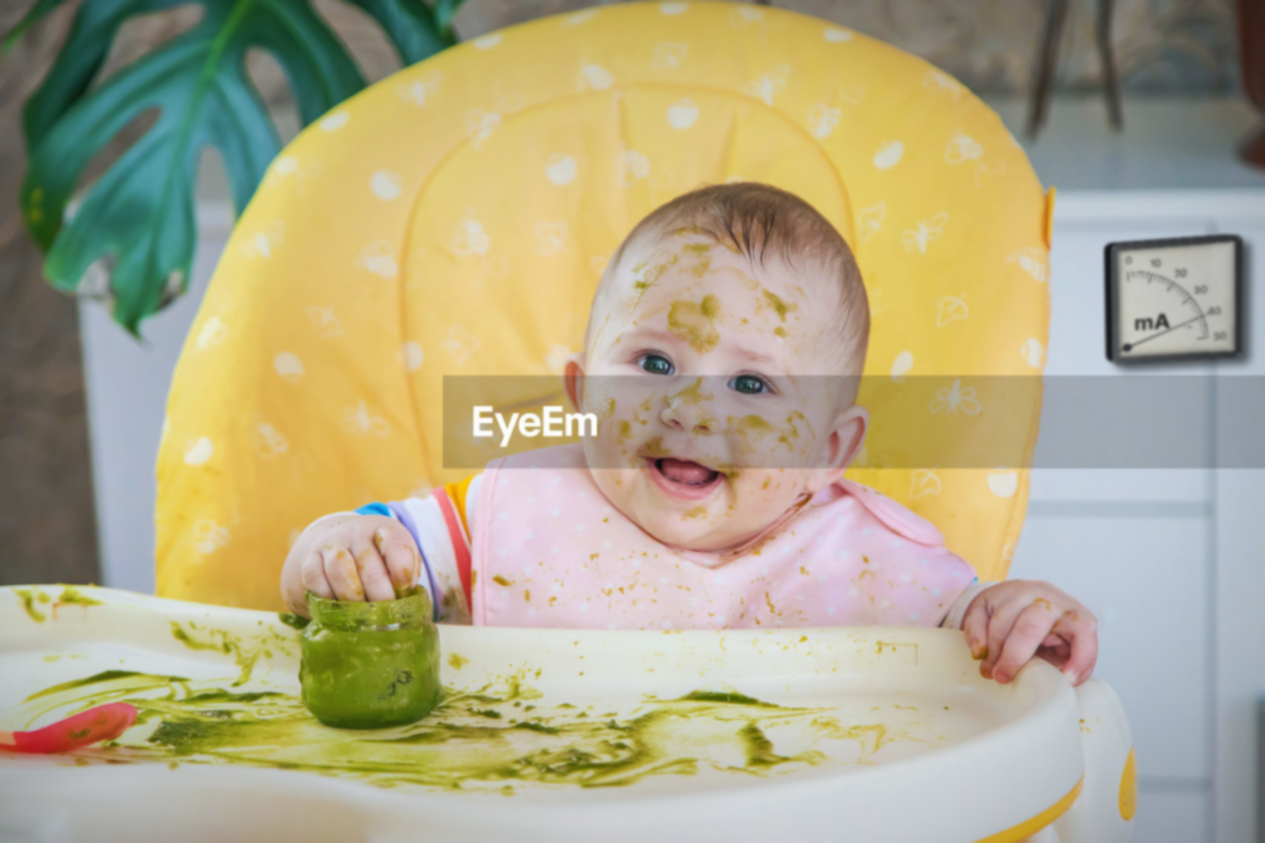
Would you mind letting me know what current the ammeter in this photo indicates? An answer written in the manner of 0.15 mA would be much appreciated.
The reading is 40 mA
